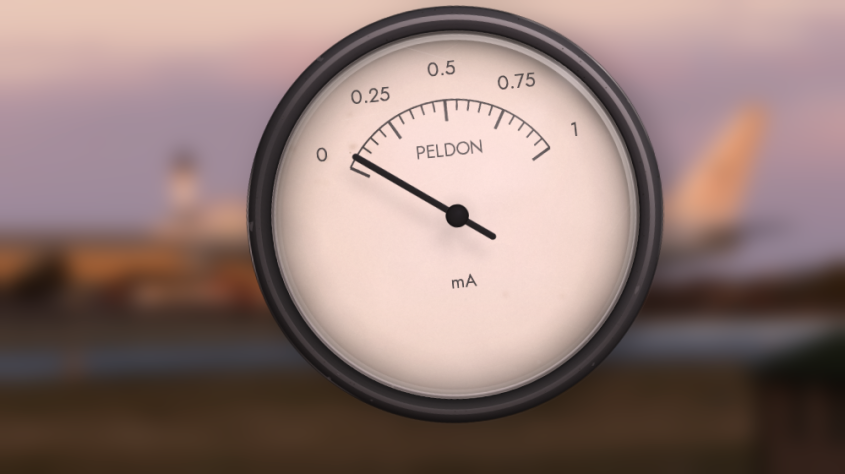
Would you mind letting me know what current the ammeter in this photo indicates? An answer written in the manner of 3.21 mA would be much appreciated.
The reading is 0.05 mA
